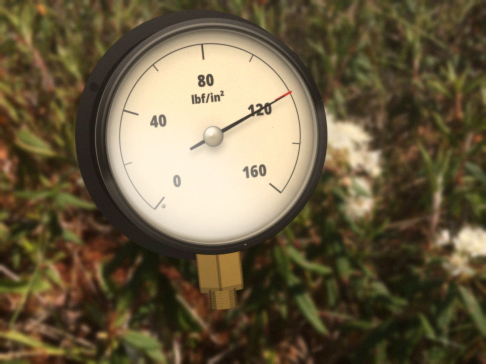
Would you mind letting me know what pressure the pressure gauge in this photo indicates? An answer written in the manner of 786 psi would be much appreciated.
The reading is 120 psi
